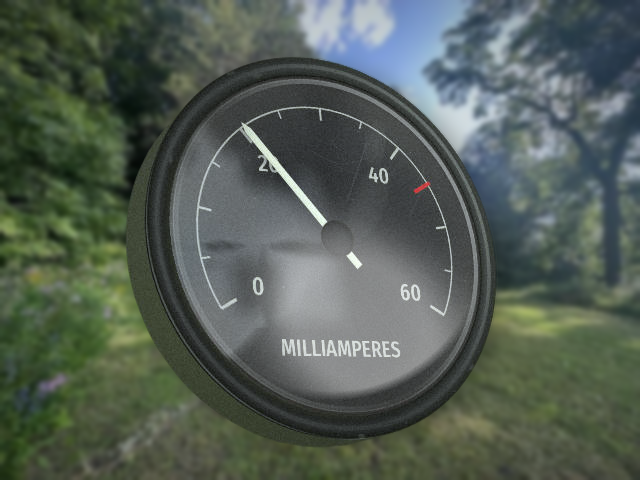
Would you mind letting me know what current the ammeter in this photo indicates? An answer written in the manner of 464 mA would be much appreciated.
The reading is 20 mA
